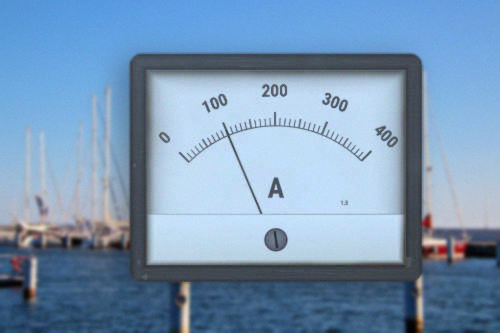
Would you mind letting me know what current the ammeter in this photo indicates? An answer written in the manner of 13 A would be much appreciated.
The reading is 100 A
